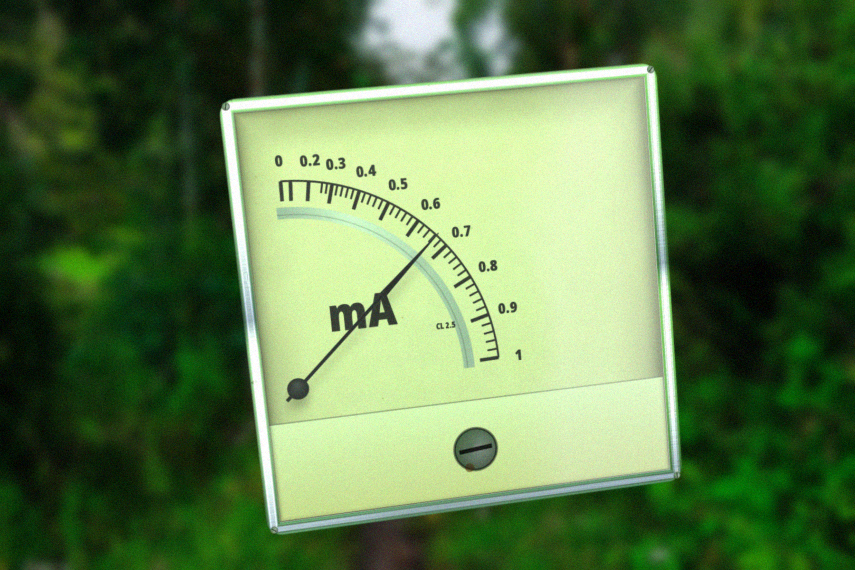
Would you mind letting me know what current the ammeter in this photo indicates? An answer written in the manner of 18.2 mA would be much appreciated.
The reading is 0.66 mA
